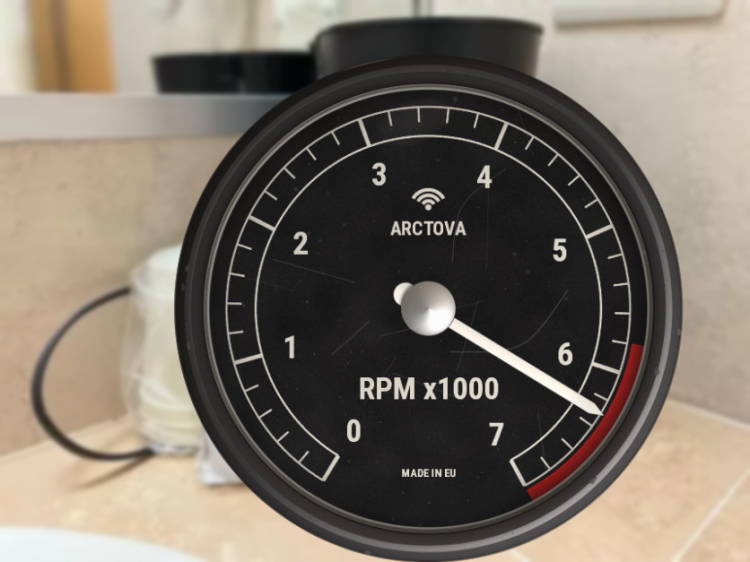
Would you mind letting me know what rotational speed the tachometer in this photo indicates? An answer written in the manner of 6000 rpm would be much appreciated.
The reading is 6300 rpm
